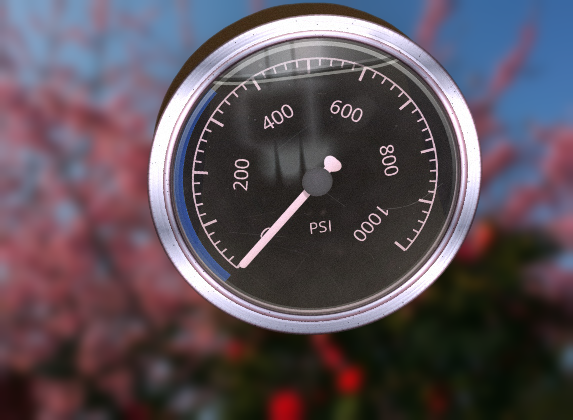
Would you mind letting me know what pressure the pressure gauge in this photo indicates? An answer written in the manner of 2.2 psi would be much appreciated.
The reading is 0 psi
